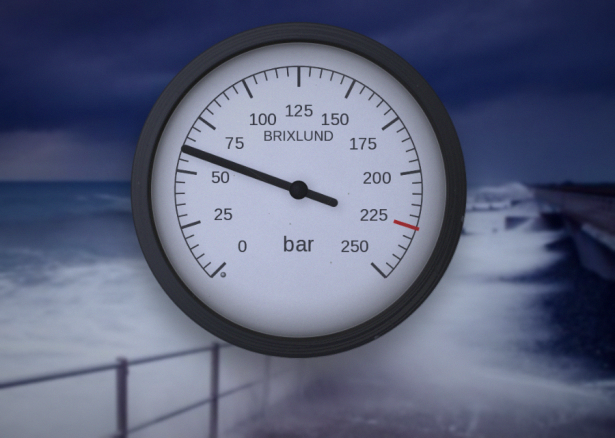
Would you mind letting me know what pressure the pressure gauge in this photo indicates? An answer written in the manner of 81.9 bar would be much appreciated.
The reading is 60 bar
